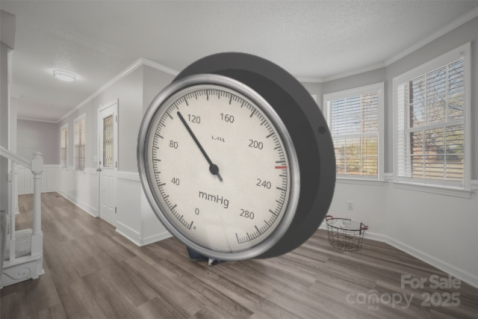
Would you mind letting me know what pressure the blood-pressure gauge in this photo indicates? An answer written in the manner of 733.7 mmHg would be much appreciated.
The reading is 110 mmHg
